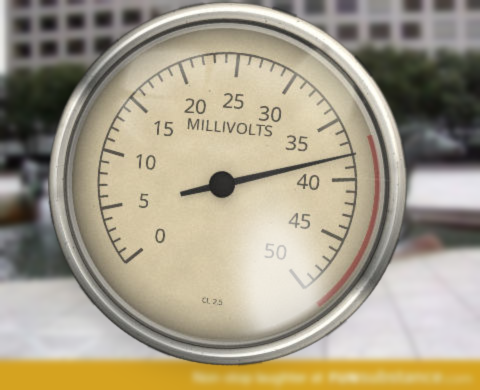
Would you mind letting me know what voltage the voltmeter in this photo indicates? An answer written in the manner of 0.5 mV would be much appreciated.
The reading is 38 mV
